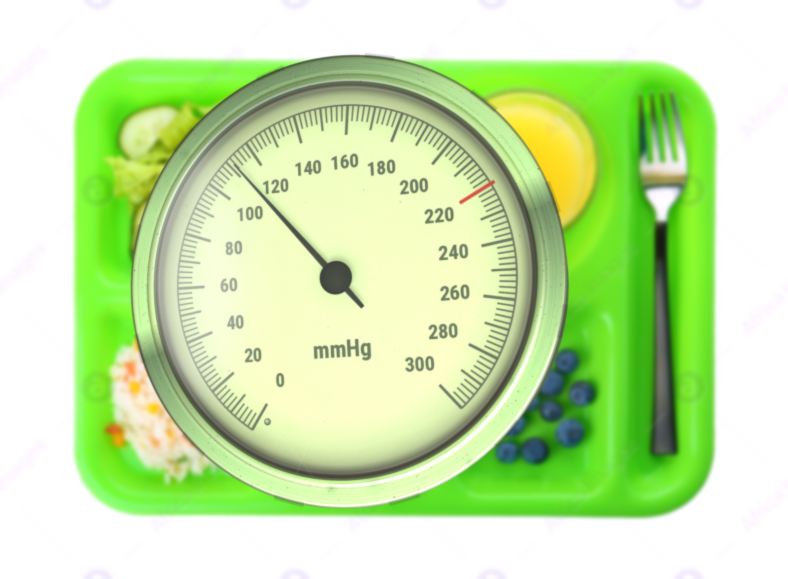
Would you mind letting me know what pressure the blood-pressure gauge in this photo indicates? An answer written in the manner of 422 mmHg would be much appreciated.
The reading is 112 mmHg
